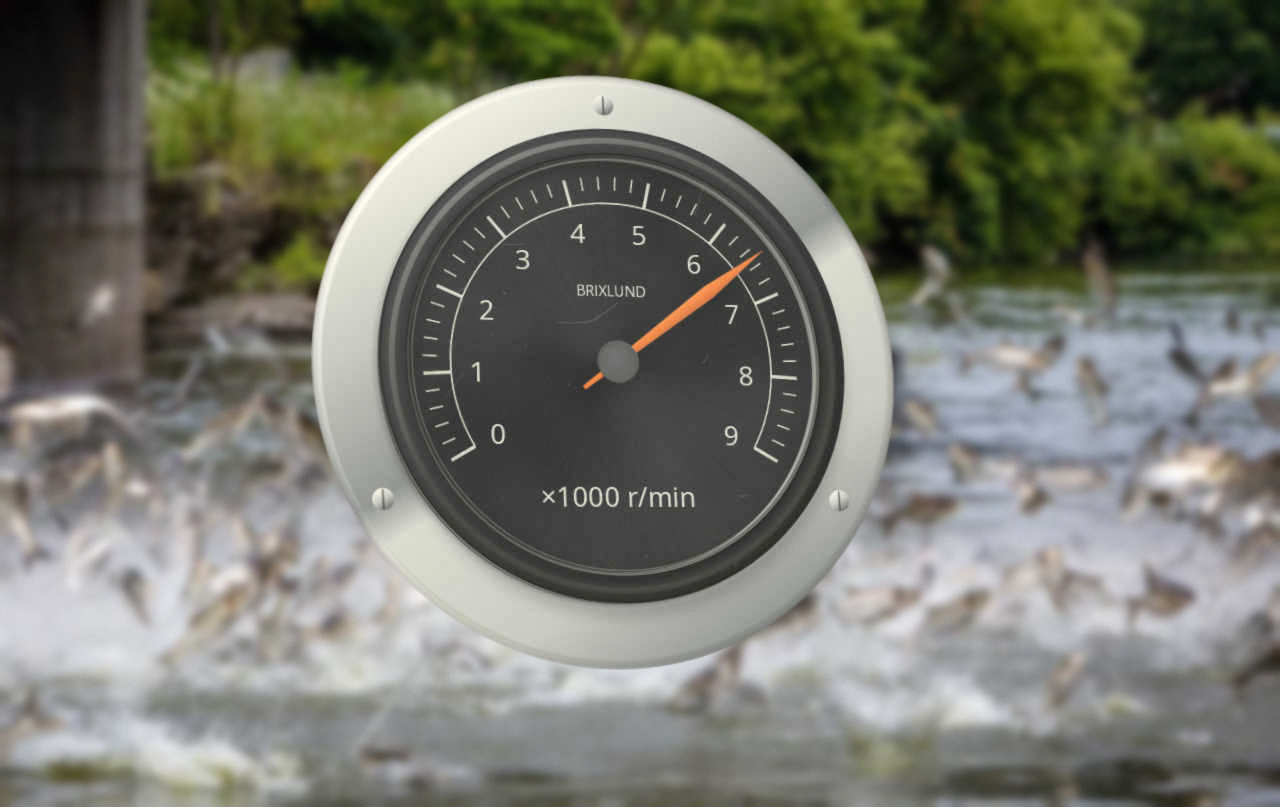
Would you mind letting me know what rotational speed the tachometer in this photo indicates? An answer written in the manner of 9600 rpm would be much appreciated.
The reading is 6500 rpm
